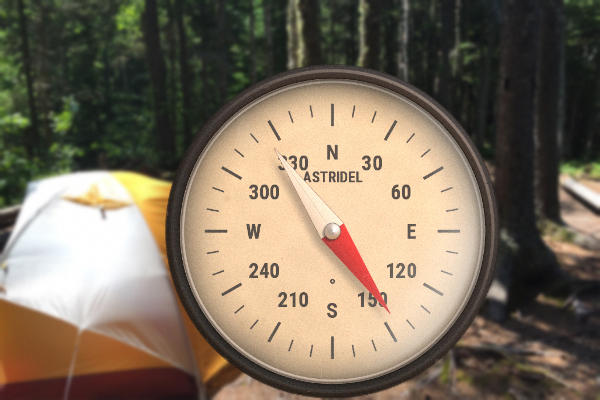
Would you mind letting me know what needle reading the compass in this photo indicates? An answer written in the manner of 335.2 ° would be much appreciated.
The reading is 145 °
